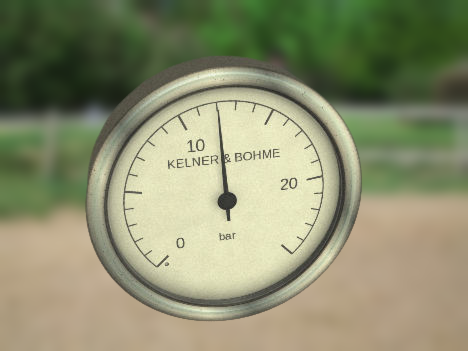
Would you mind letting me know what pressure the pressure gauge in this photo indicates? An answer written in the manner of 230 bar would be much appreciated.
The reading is 12 bar
